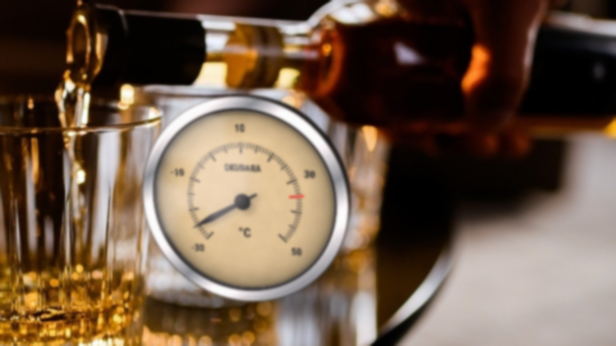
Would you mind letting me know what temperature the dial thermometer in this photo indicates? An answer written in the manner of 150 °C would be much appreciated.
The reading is -25 °C
